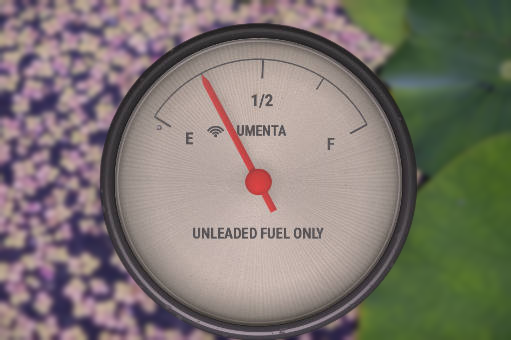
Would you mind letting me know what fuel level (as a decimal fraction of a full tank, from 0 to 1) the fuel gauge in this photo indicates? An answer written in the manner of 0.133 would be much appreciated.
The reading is 0.25
